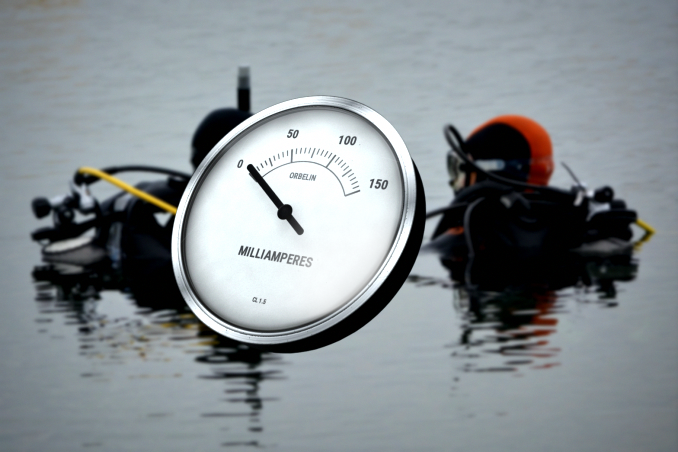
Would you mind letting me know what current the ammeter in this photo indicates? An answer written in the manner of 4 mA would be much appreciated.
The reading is 5 mA
